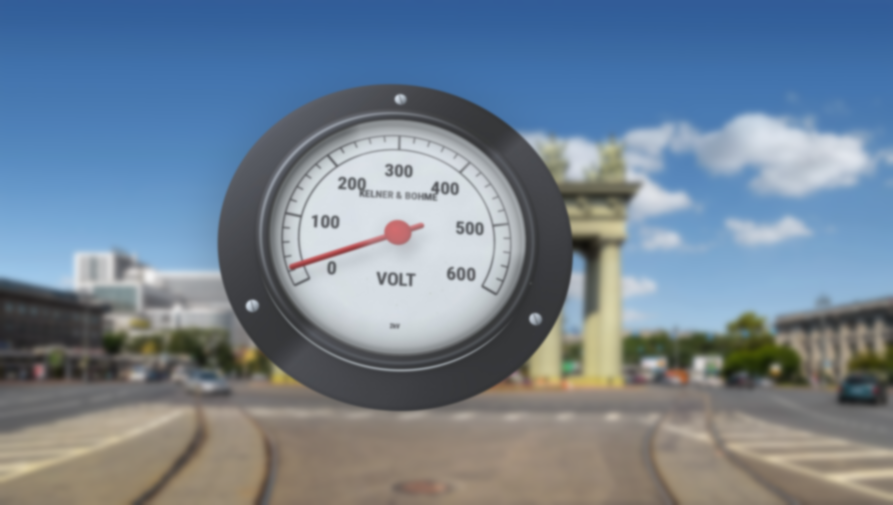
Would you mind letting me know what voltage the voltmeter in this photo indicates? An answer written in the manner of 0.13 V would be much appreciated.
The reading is 20 V
